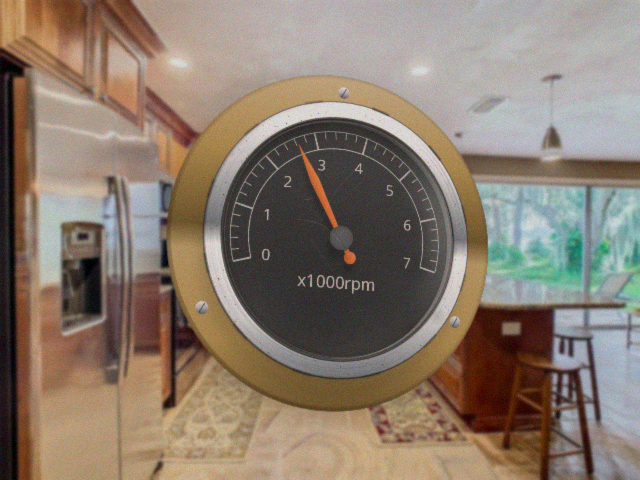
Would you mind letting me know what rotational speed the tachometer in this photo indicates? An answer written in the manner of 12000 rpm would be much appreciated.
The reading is 2600 rpm
